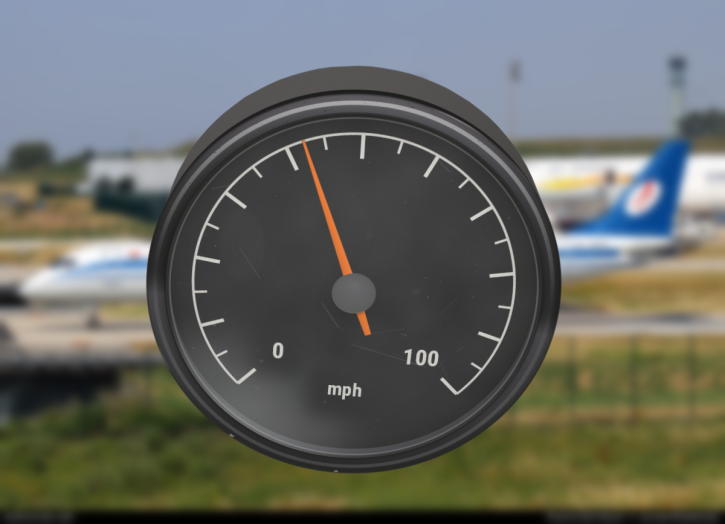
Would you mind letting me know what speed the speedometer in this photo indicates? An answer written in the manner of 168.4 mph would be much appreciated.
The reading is 42.5 mph
